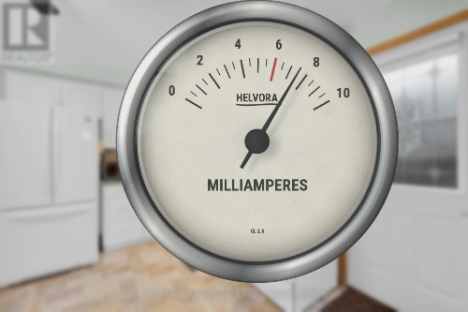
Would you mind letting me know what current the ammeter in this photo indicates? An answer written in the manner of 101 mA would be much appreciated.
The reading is 7.5 mA
